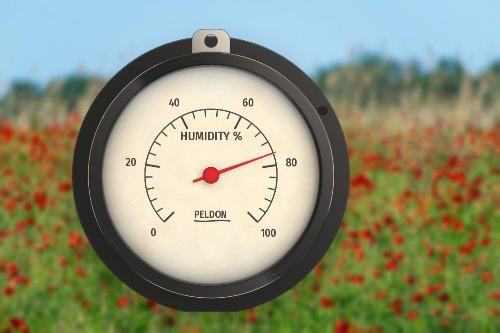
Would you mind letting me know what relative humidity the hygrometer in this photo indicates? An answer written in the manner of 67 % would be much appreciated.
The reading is 76 %
